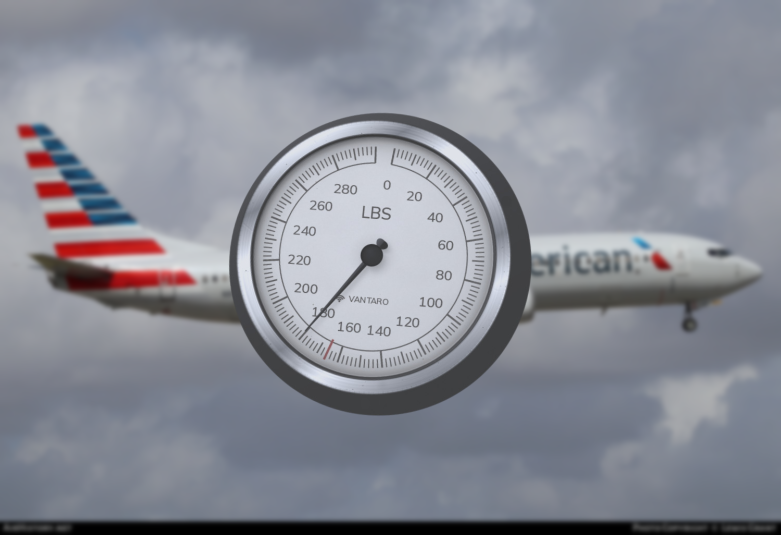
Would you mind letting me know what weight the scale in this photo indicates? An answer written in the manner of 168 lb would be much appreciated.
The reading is 180 lb
